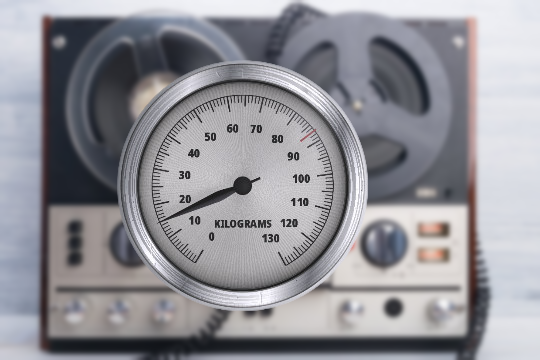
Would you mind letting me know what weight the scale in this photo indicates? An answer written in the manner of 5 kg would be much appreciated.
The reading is 15 kg
